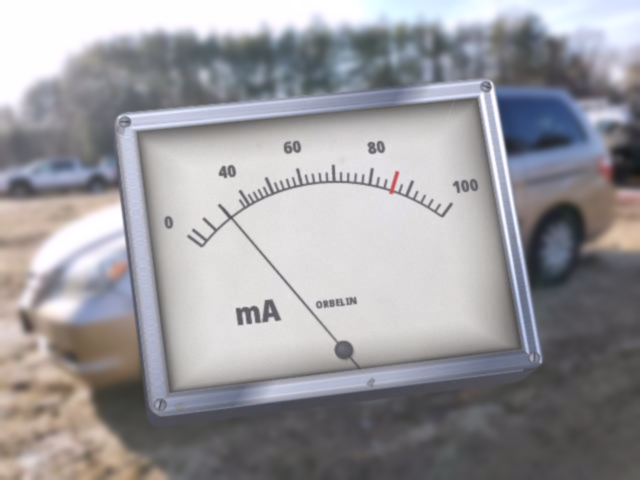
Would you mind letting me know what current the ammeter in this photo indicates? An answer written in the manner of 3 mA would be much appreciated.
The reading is 30 mA
